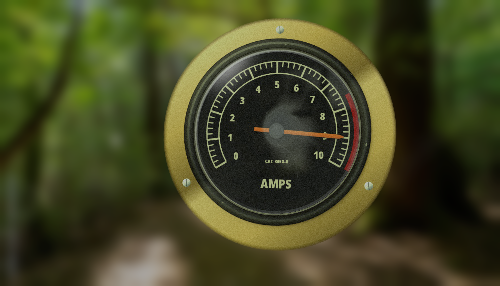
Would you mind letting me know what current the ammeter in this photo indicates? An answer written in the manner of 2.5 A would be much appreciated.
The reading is 9 A
